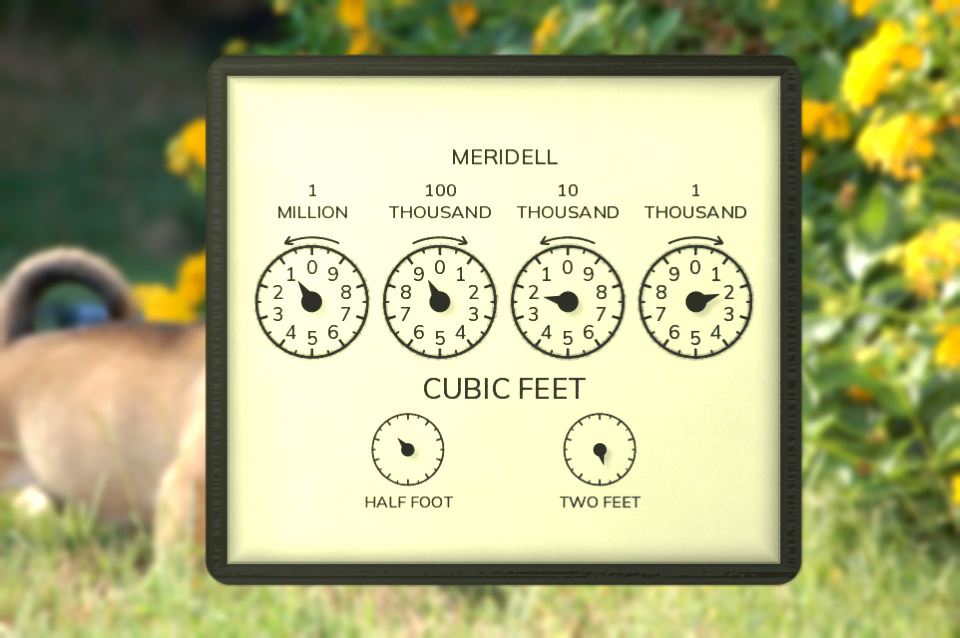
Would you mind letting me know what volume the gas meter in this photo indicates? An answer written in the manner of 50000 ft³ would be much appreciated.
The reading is 92200 ft³
